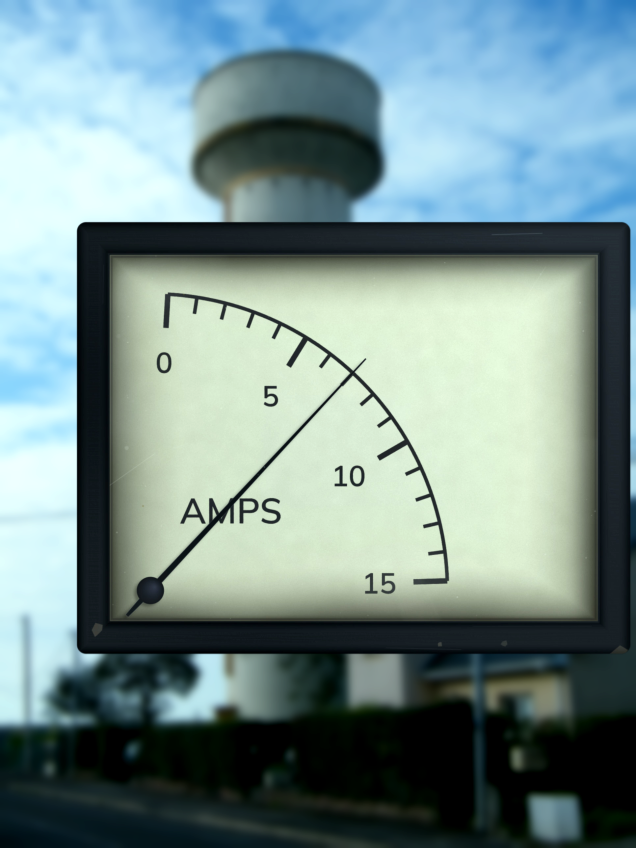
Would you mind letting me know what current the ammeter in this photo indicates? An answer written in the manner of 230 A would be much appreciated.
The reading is 7 A
